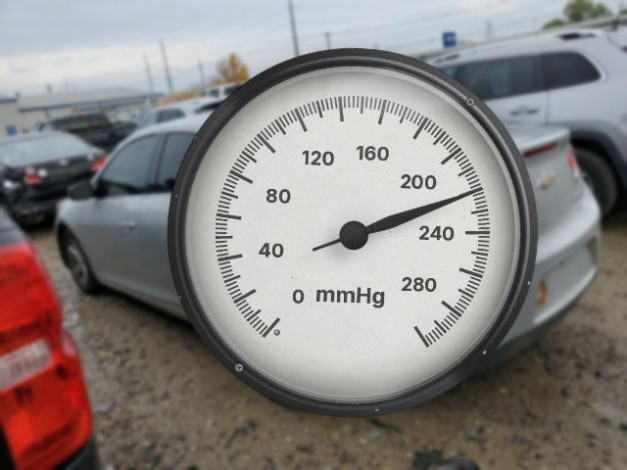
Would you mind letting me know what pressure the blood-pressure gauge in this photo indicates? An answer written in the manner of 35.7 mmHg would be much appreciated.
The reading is 220 mmHg
